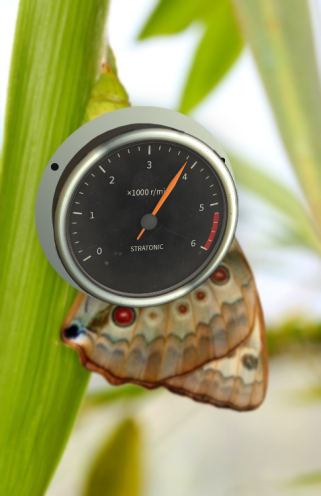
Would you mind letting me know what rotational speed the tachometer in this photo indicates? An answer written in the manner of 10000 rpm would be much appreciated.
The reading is 3800 rpm
